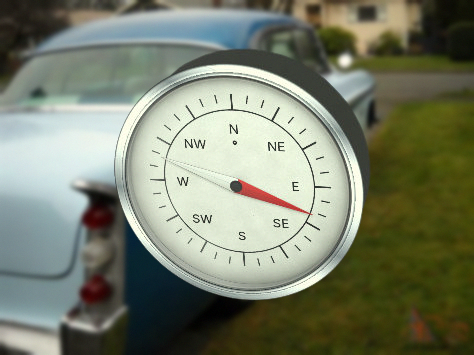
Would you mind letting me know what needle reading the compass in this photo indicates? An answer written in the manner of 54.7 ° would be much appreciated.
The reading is 110 °
